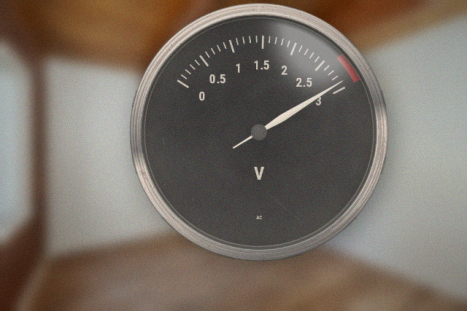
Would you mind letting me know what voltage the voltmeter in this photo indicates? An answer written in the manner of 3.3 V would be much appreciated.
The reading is 2.9 V
